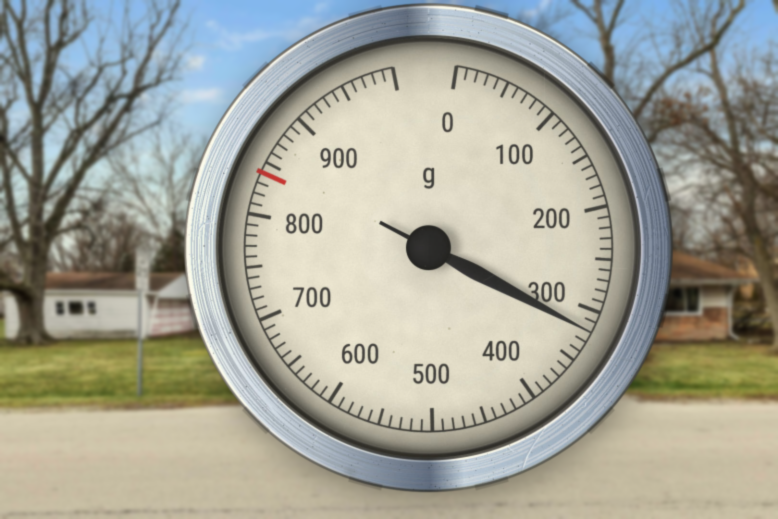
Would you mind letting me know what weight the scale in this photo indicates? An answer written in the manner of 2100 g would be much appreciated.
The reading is 320 g
